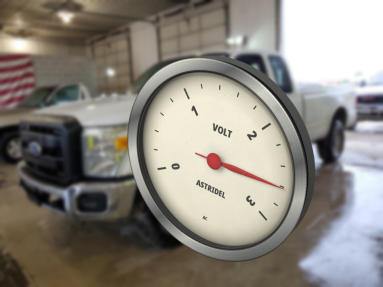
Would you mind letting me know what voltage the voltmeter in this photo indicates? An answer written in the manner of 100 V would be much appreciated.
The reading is 2.6 V
